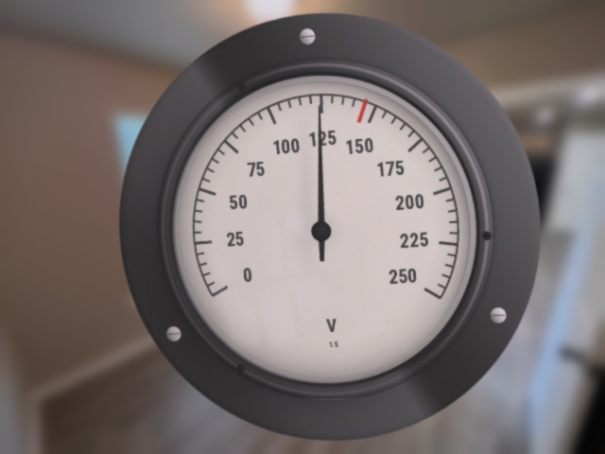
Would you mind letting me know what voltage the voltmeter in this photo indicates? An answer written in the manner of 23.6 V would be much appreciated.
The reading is 125 V
